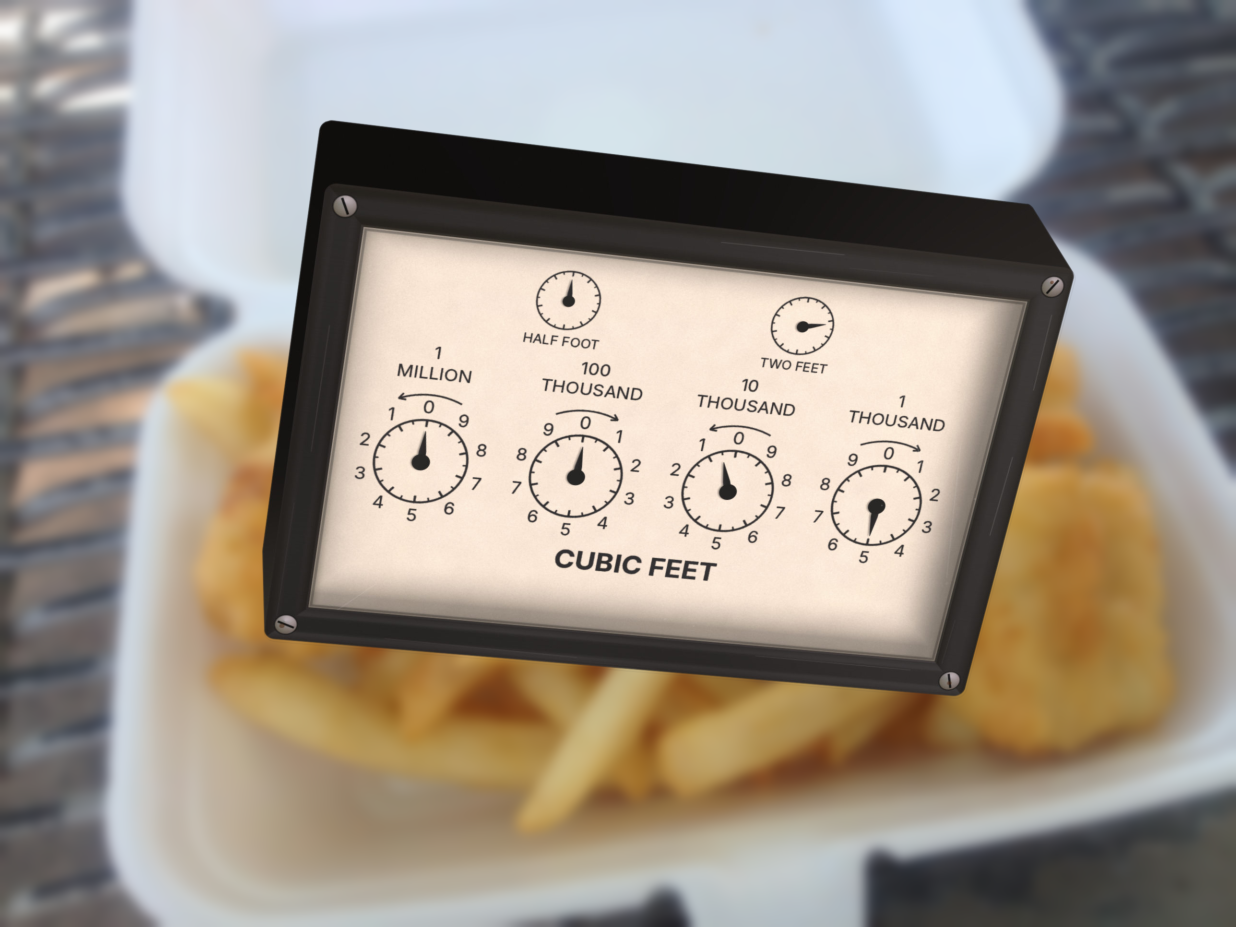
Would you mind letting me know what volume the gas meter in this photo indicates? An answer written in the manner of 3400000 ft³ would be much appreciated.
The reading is 500 ft³
